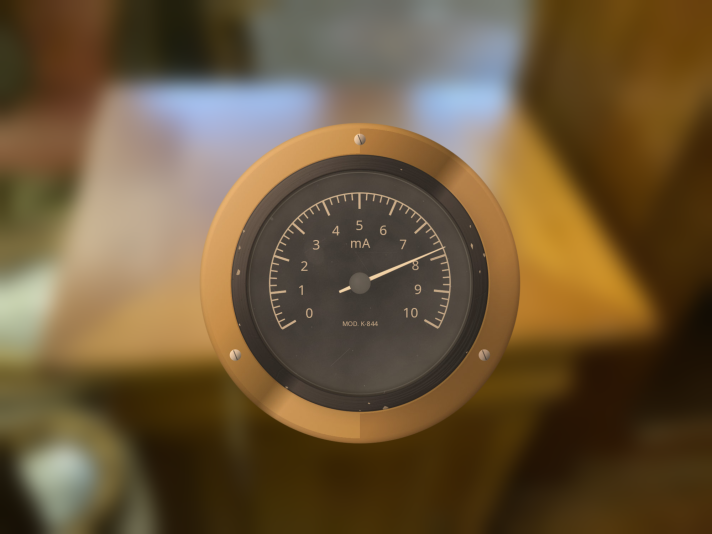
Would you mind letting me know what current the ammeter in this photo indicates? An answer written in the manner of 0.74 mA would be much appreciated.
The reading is 7.8 mA
